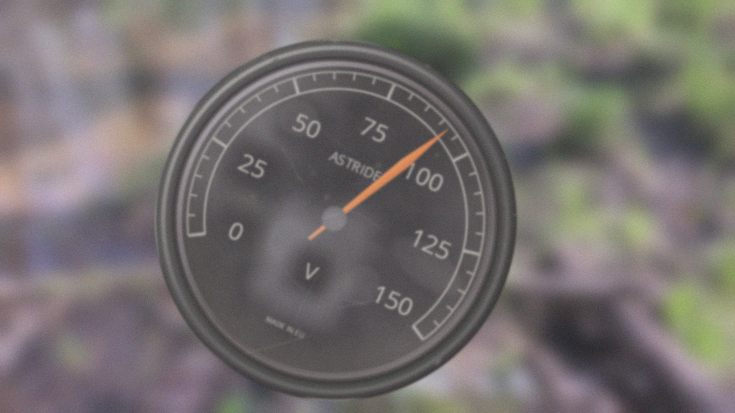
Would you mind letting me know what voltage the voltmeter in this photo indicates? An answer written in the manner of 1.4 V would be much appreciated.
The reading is 92.5 V
